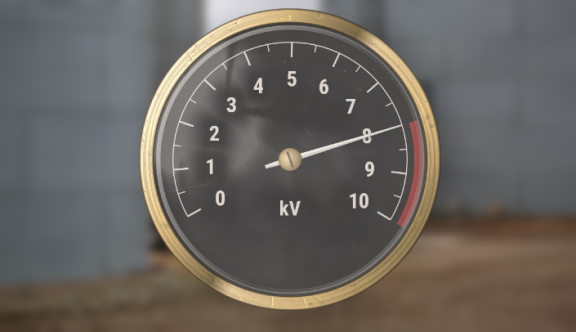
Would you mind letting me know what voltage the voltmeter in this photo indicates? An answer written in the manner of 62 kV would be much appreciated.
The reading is 8 kV
